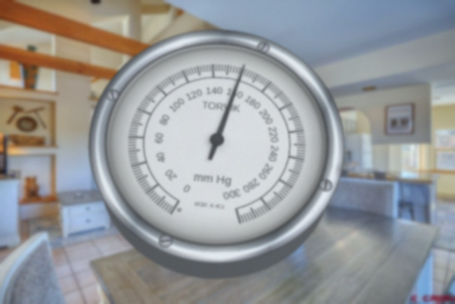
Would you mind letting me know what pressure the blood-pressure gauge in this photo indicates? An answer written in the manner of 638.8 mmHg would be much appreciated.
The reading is 160 mmHg
